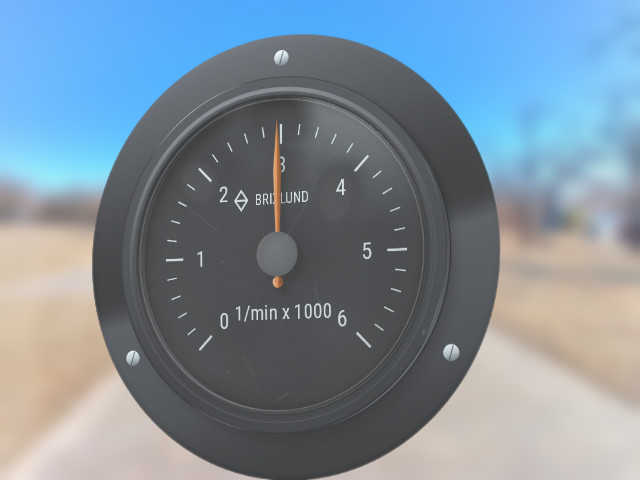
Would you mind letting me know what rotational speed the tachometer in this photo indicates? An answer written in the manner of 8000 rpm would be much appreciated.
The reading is 3000 rpm
